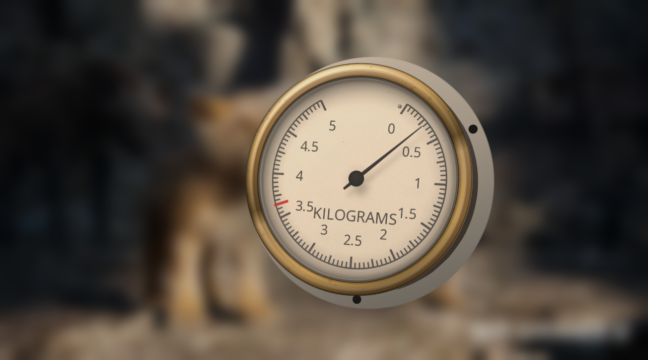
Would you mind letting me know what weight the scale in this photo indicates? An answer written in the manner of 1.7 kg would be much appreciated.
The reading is 0.3 kg
